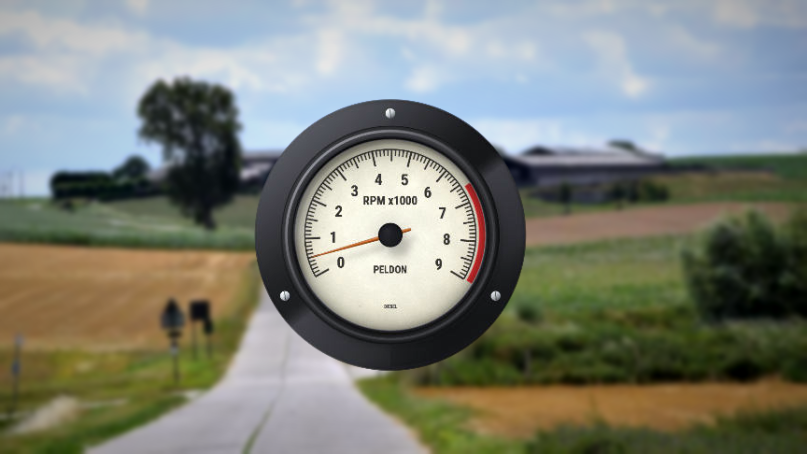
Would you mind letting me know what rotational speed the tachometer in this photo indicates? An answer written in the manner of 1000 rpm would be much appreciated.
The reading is 500 rpm
